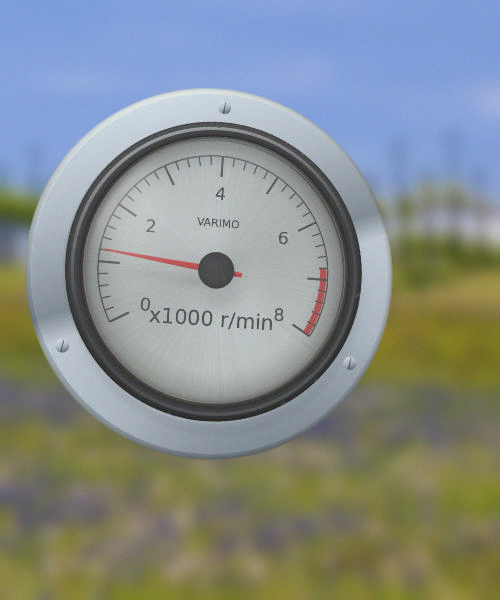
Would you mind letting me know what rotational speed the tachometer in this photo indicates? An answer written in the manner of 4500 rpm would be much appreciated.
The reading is 1200 rpm
